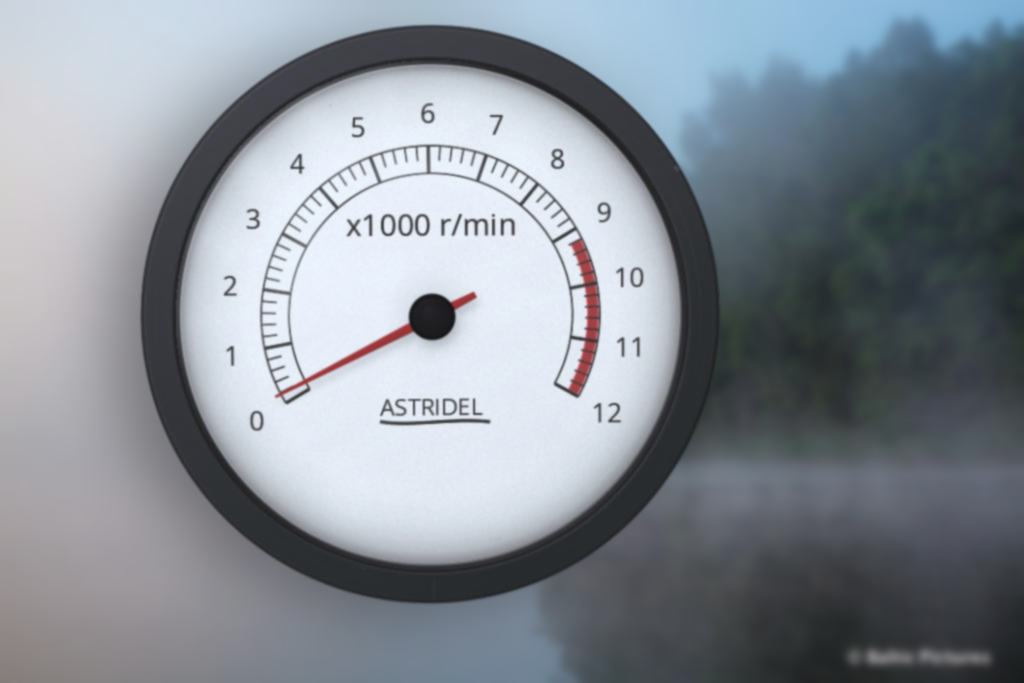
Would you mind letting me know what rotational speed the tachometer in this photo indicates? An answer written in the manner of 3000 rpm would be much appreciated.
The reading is 200 rpm
